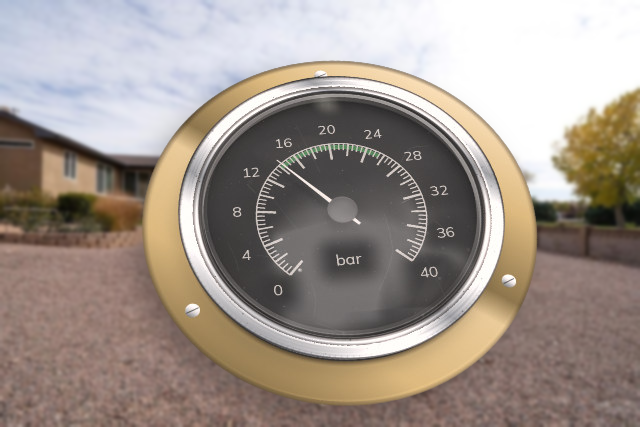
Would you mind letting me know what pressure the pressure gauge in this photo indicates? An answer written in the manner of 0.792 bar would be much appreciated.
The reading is 14 bar
